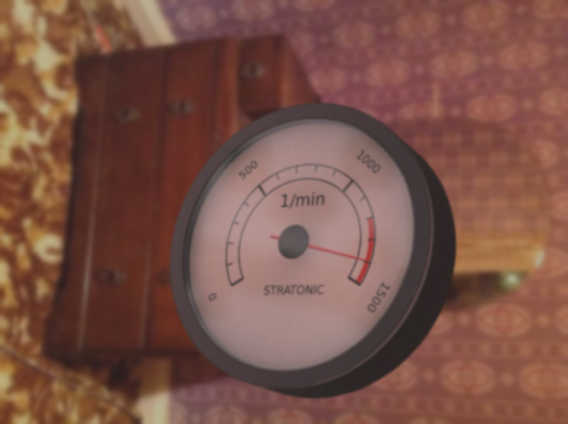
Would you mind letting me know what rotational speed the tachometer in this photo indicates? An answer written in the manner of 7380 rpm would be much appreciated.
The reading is 1400 rpm
